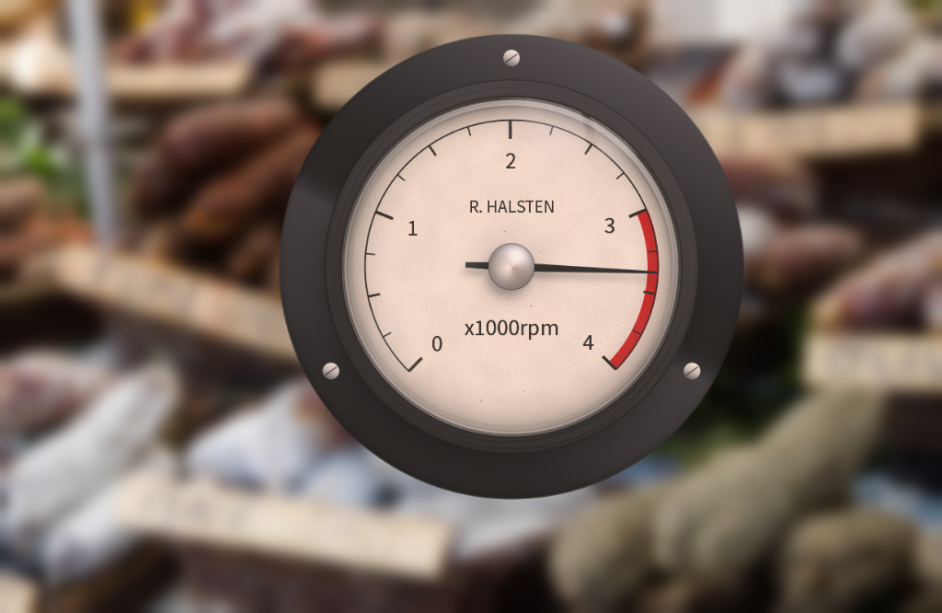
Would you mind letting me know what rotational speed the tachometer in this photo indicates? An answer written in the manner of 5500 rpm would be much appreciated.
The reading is 3375 rpm
